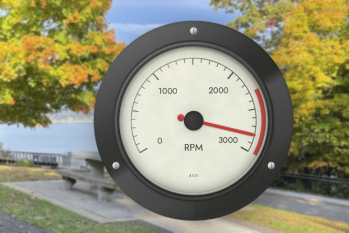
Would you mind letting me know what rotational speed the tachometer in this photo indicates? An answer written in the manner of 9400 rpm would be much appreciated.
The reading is 2800 rpm
